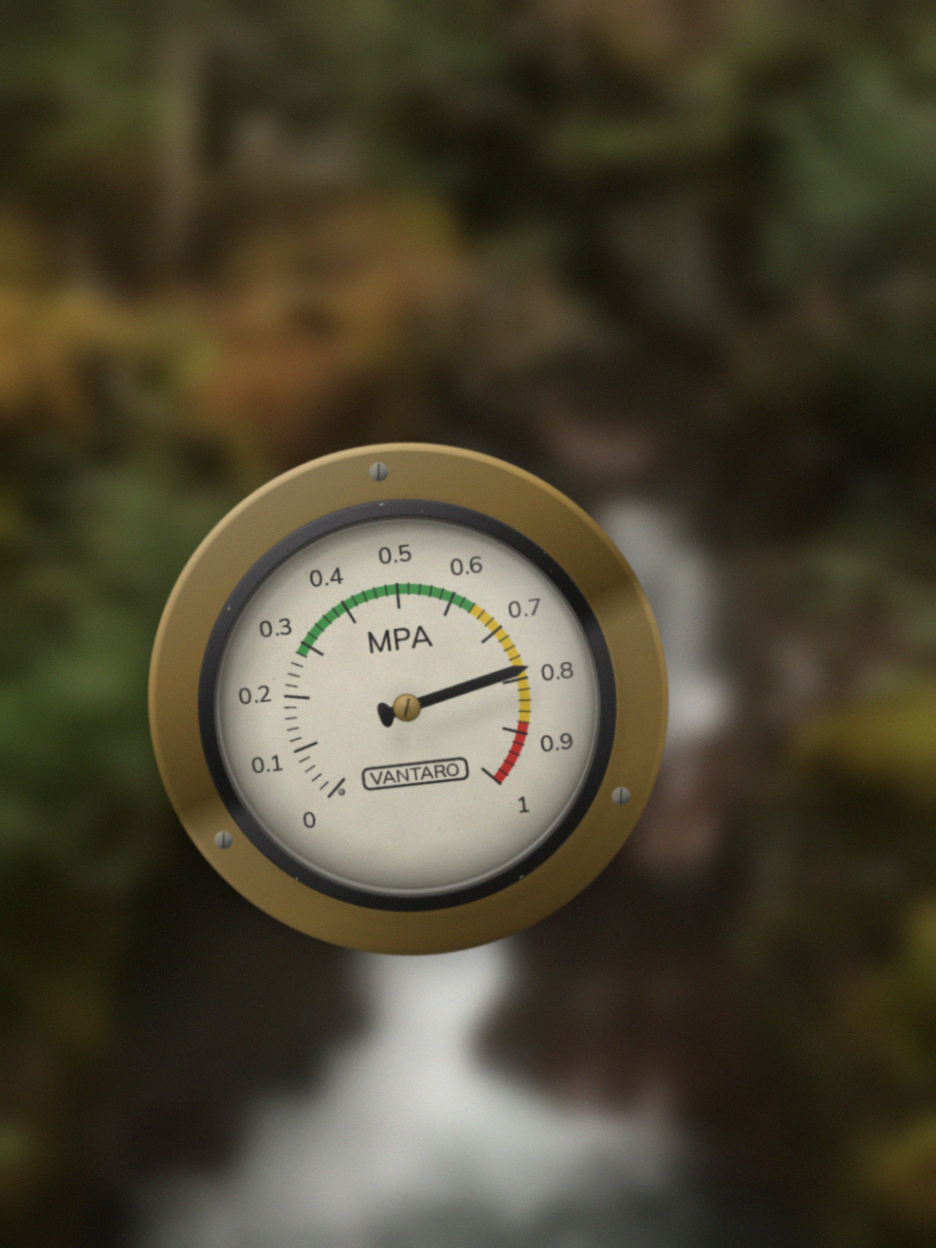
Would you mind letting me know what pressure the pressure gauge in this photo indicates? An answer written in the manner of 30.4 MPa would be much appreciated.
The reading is 0.78 MPa
